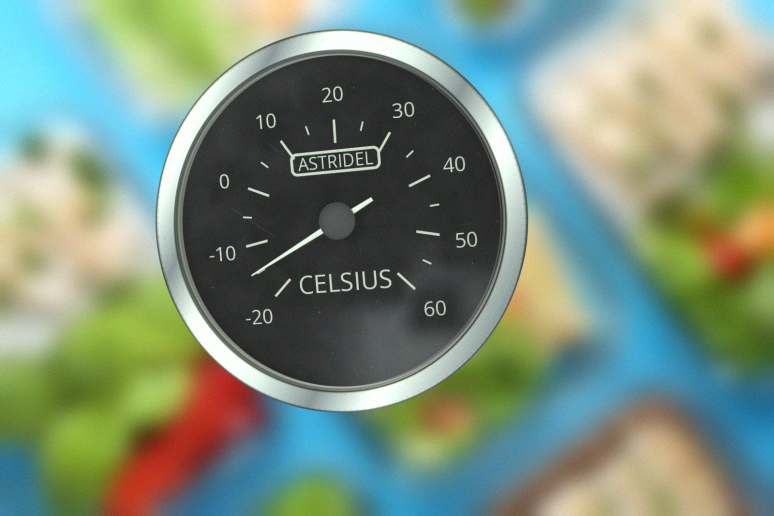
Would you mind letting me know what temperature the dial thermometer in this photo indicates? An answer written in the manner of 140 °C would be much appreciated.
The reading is -15 °C
